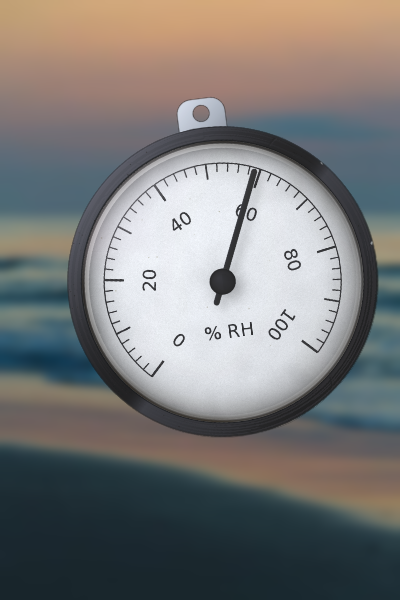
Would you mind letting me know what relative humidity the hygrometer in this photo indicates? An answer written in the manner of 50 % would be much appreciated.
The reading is 59 %
